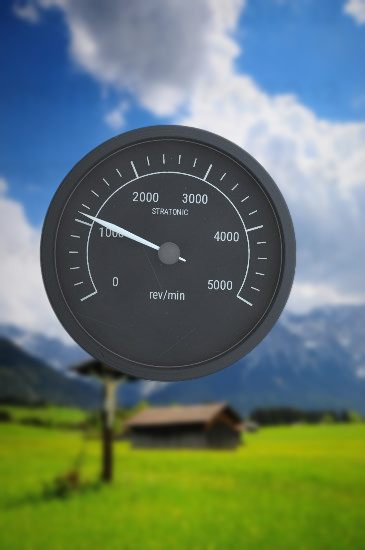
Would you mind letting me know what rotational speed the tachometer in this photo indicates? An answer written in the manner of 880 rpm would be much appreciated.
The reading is 1100 rpm
